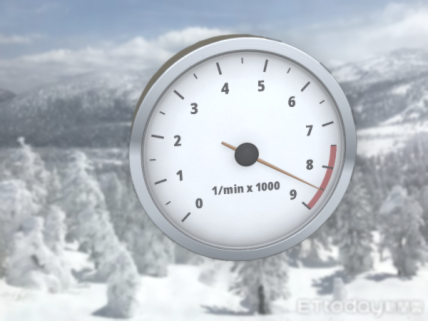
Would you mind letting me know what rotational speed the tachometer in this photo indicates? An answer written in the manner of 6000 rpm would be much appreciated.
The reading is 8500 rpm
